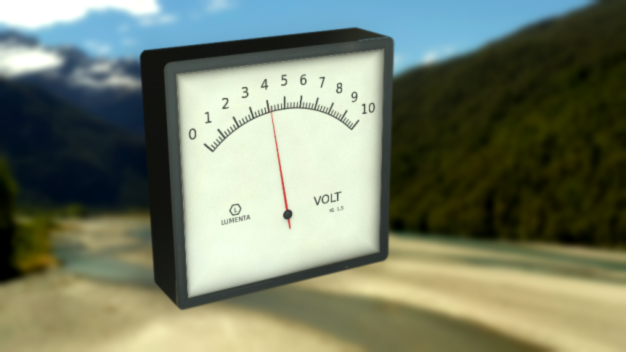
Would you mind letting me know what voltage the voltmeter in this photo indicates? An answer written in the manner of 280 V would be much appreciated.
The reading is 4 V
